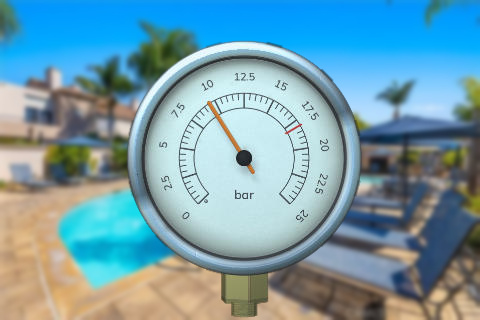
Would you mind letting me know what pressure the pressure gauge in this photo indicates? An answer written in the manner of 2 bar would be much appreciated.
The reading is 9.5 bar
